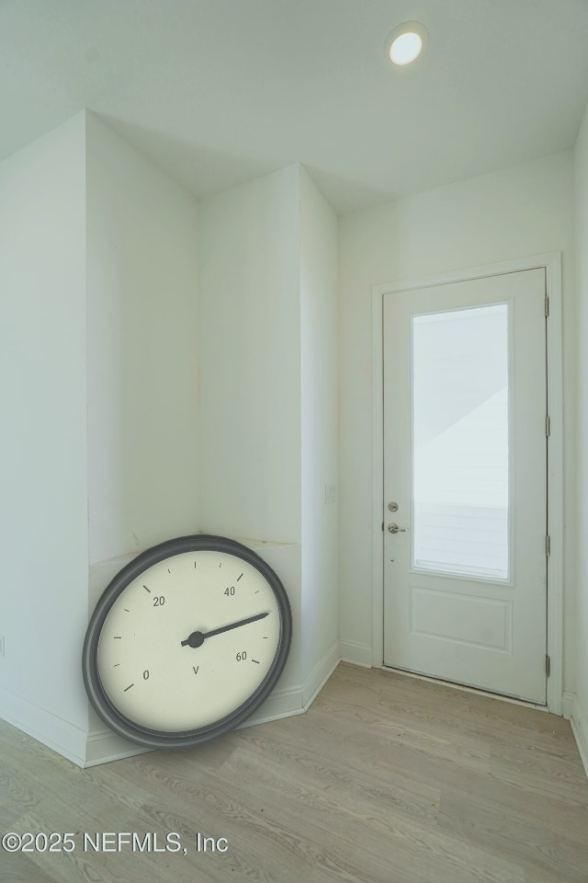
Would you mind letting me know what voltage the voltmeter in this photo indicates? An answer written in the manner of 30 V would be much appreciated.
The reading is 50 V
